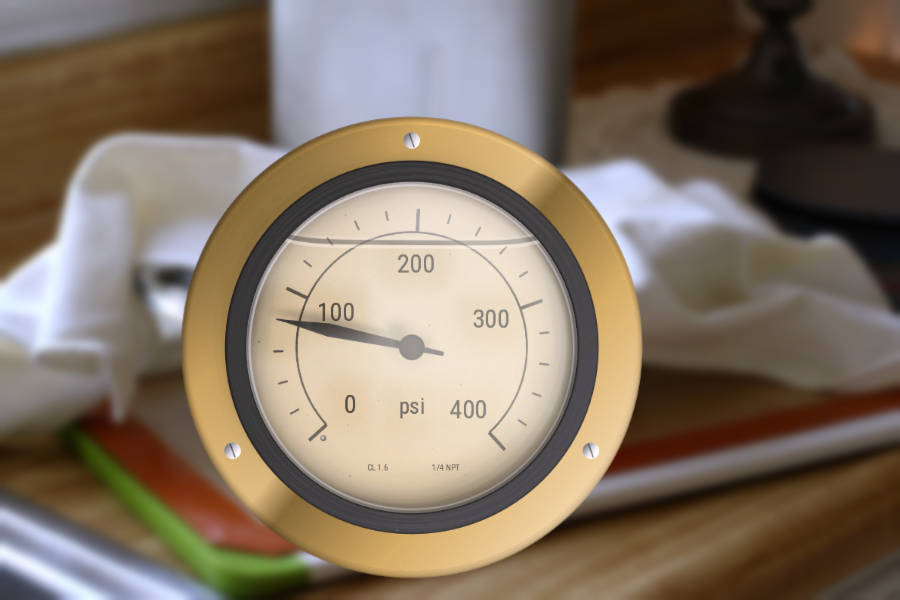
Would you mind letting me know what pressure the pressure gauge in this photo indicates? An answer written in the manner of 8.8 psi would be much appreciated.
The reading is 80 psi
